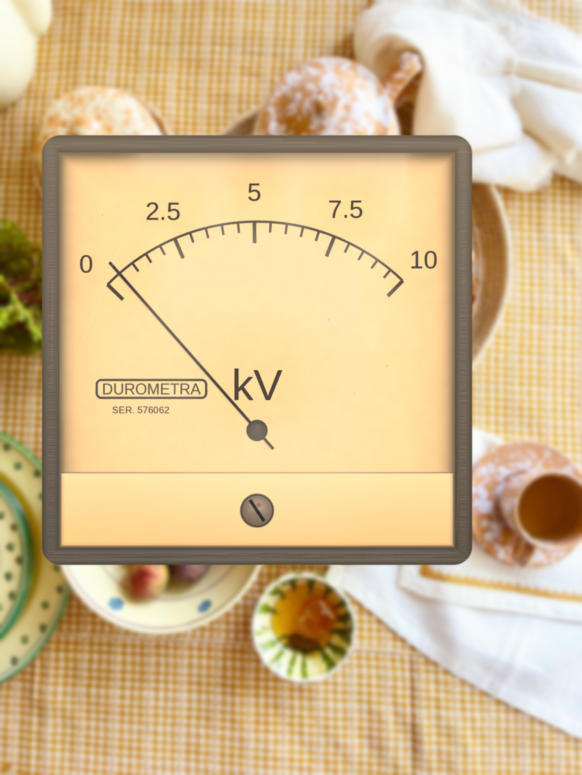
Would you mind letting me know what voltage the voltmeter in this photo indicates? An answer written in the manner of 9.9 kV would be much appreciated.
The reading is 0.5 kV
